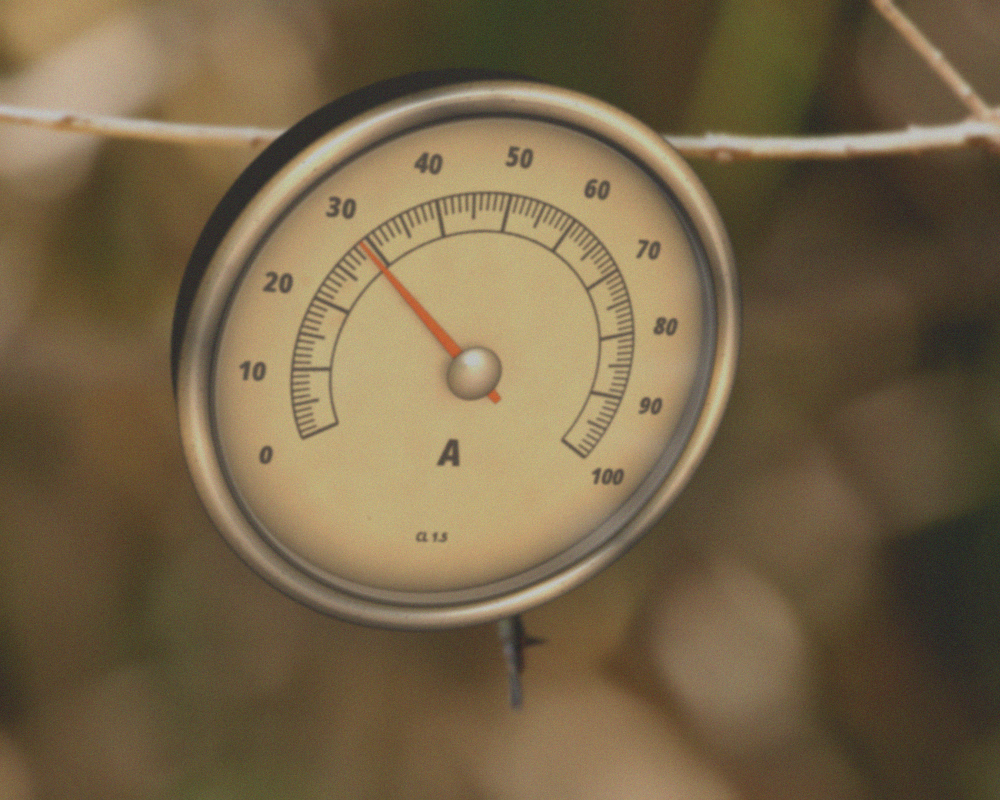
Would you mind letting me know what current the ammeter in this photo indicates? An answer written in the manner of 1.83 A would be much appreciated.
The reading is 29 A
